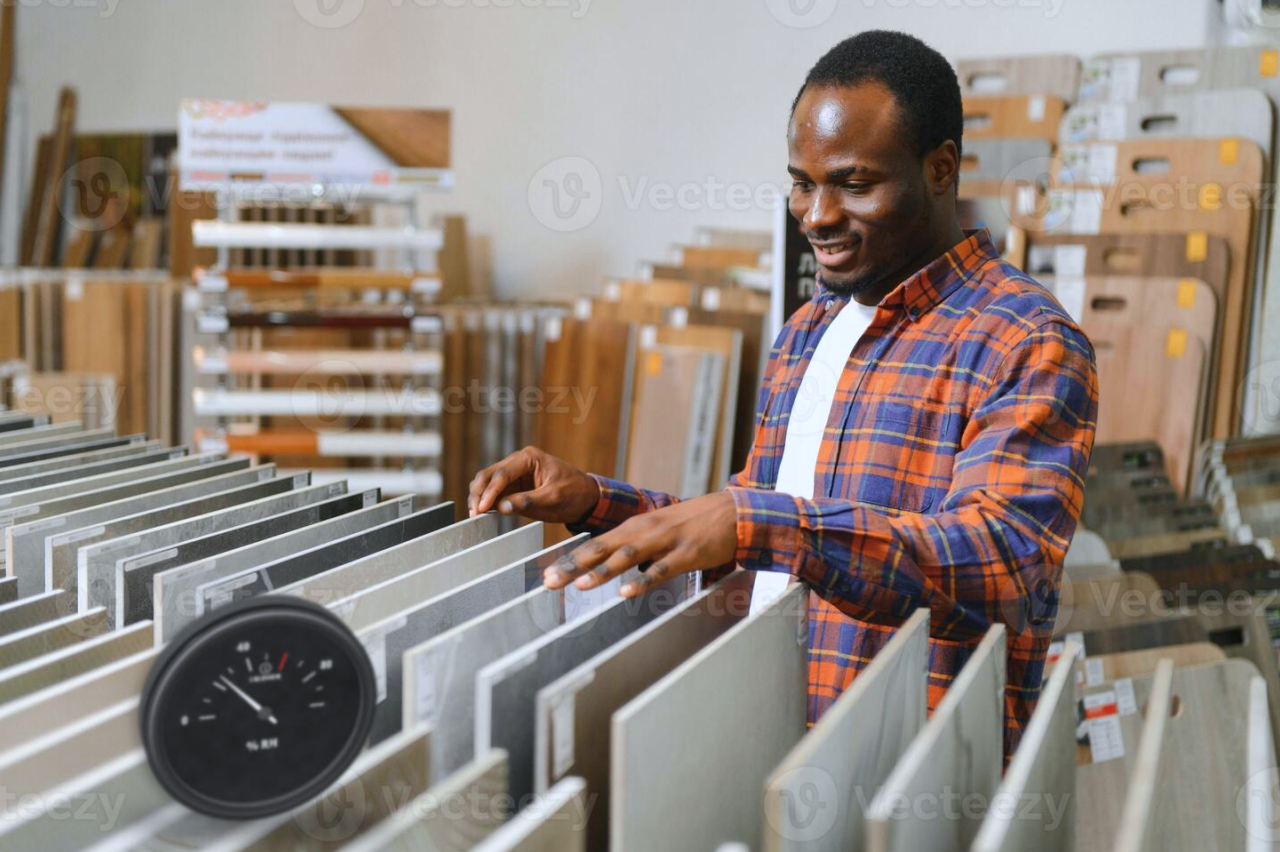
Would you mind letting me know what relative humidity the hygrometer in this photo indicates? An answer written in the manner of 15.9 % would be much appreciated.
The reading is 25 %
